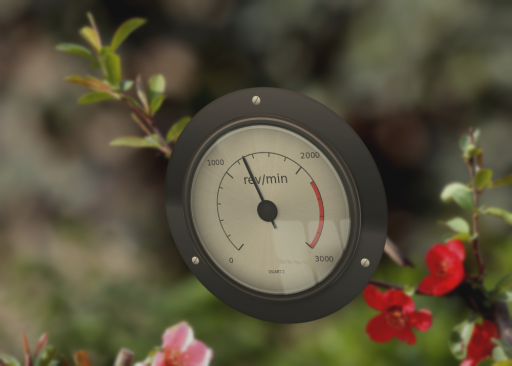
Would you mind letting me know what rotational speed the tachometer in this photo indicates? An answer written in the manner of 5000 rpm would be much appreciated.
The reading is 1300 rpm
